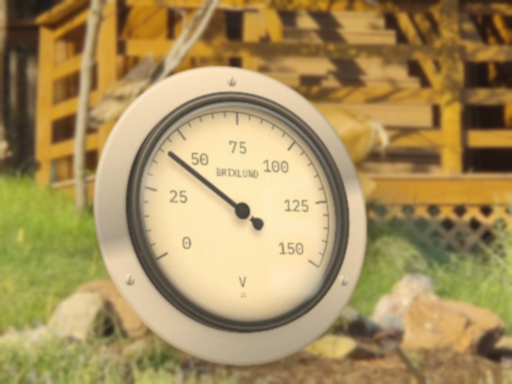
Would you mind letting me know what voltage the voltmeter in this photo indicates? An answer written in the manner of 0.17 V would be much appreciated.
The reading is 40 V
